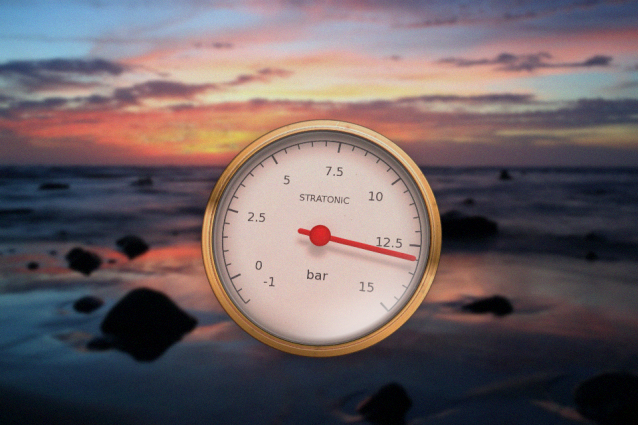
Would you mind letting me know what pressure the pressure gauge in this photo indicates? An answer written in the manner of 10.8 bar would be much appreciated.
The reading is 13 bar
